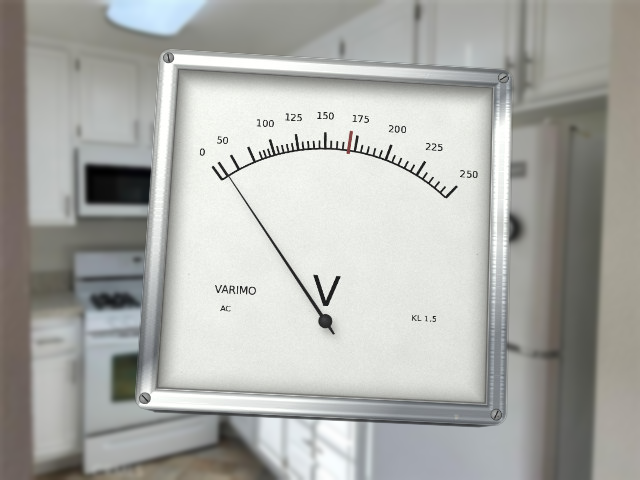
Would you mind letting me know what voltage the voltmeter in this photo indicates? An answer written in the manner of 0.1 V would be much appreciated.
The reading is 25 V
